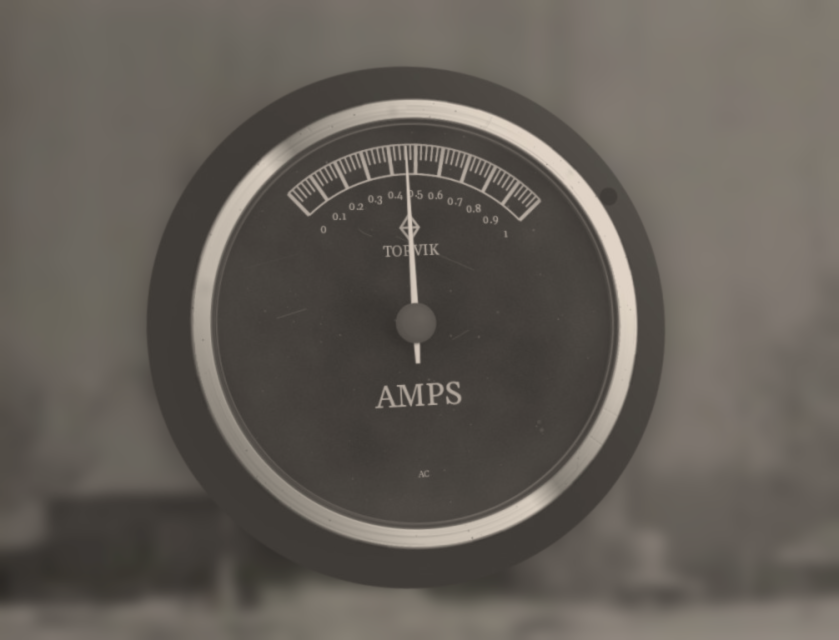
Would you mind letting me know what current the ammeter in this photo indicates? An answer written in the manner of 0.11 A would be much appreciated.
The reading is 0.46 A
